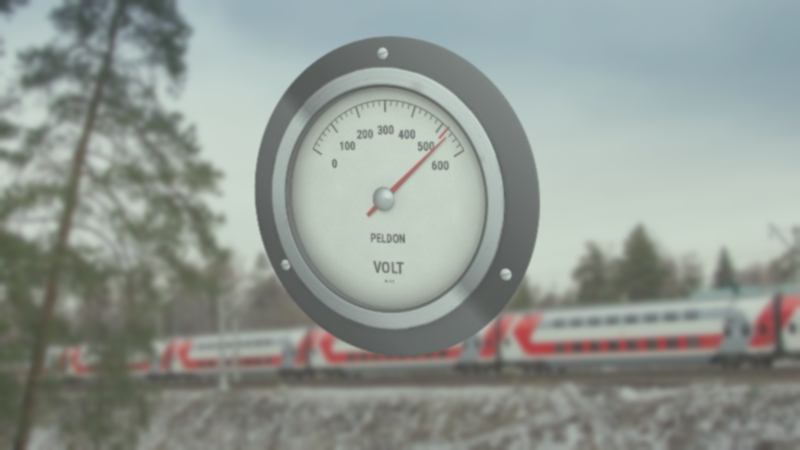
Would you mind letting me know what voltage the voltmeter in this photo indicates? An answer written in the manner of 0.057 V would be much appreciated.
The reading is 540 V
